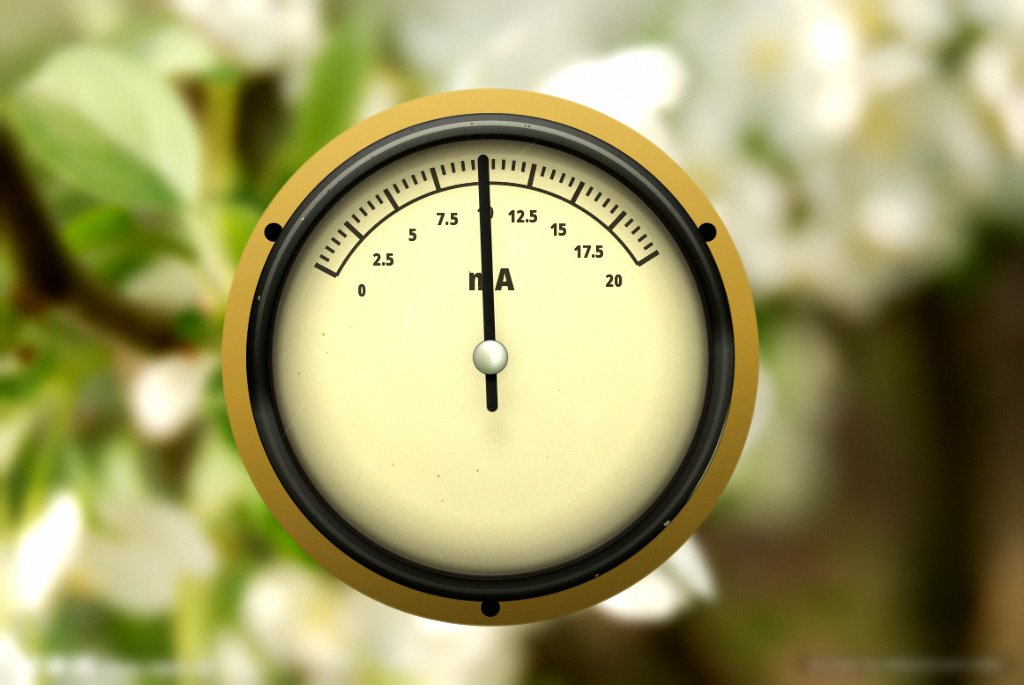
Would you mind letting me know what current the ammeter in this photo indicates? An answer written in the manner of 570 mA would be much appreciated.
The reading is 10 mA
